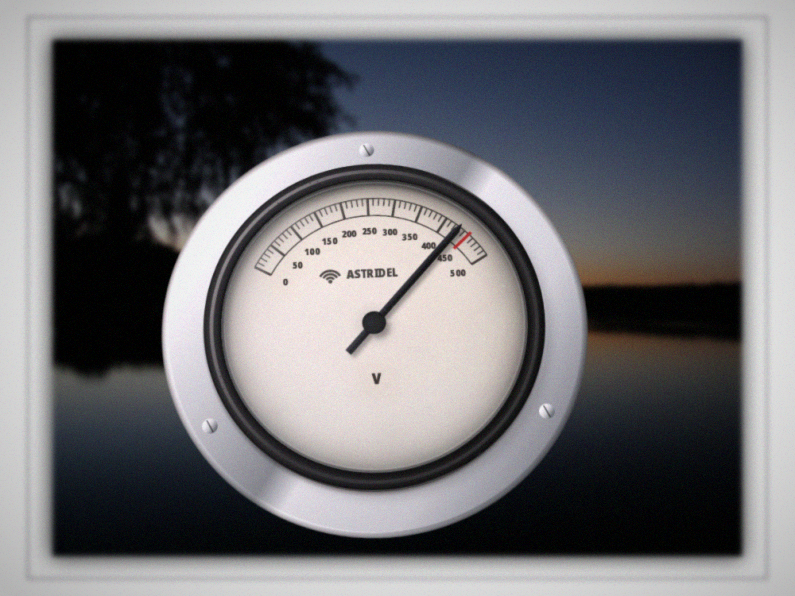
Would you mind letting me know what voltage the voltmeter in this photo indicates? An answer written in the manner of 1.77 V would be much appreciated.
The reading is 430 V
